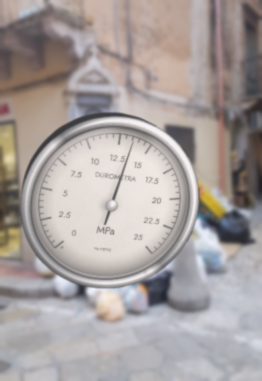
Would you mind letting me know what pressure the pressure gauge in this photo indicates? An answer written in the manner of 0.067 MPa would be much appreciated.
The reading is 13.5 MPa
